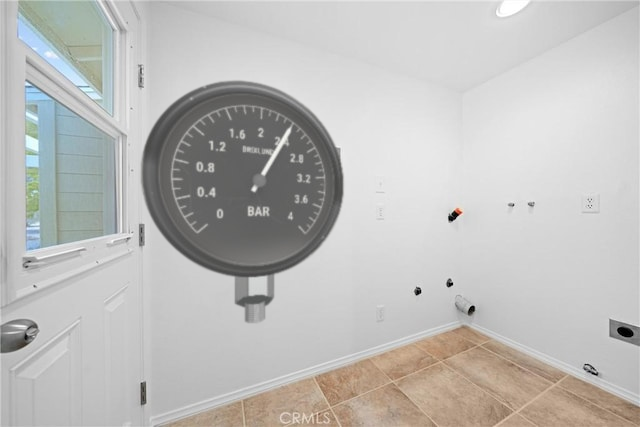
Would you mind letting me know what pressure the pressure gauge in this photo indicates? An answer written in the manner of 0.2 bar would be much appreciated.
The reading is 2.4 bar
